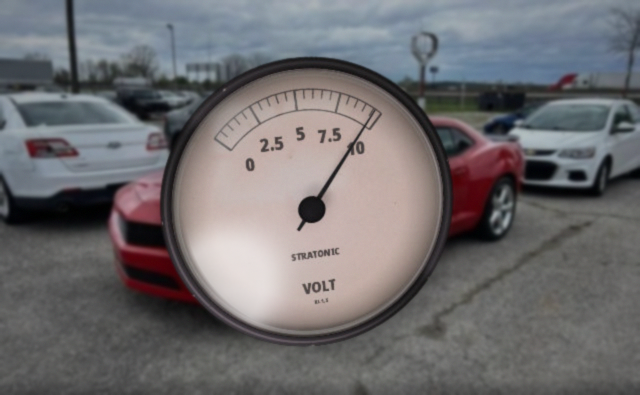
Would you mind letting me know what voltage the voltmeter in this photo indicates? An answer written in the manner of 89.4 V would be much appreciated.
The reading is 9.5 V
